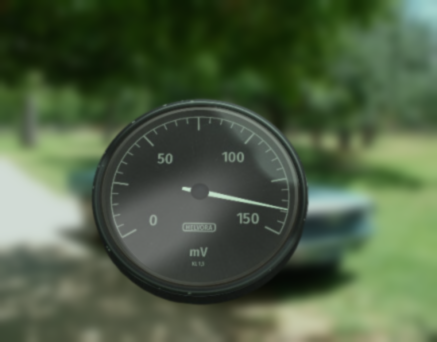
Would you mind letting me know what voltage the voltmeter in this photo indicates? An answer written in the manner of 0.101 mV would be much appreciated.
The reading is 140 mV
